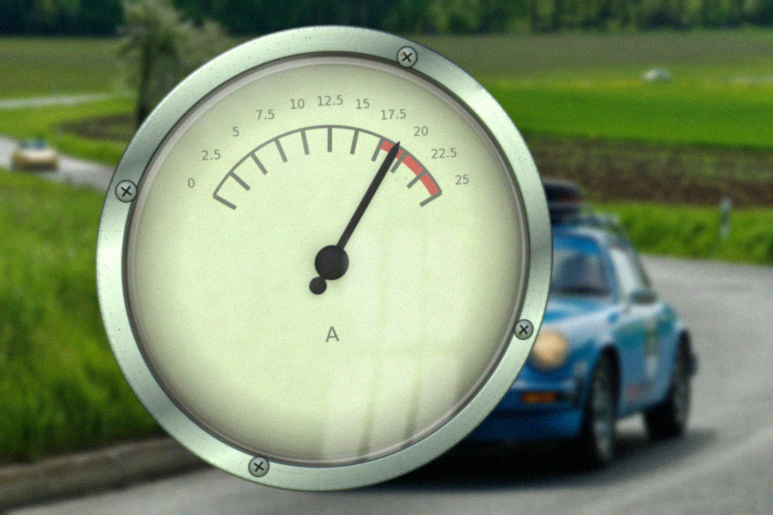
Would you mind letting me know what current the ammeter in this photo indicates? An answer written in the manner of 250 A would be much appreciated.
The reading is 18.75 A
